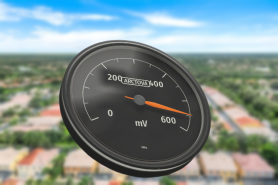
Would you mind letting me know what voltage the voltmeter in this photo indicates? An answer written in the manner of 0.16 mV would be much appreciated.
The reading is 550 mV
